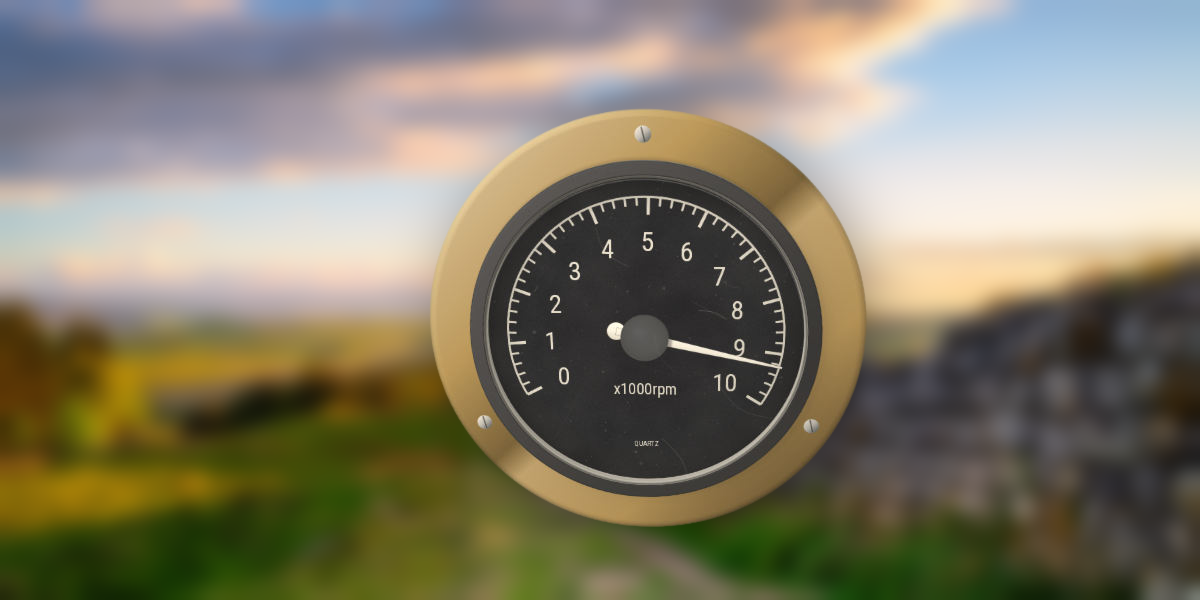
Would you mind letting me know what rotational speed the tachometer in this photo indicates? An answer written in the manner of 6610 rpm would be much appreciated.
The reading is 9200 rpm
